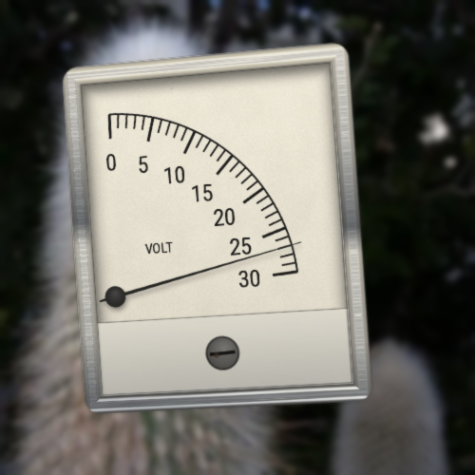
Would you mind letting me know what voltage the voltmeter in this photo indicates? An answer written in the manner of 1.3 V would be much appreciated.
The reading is 27 V
